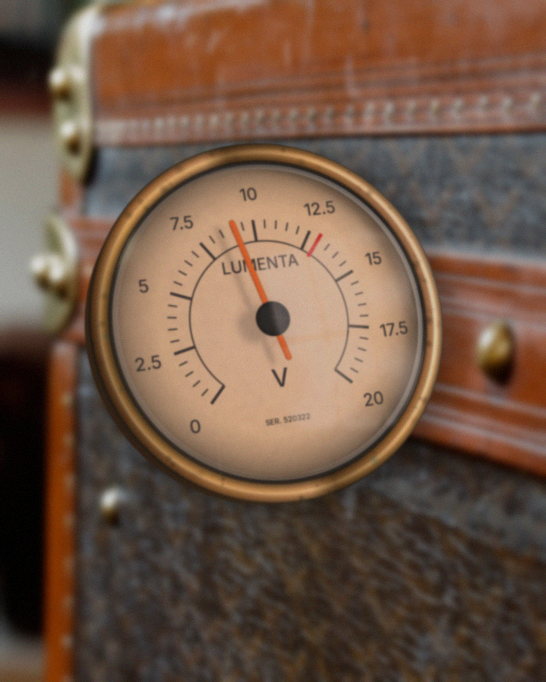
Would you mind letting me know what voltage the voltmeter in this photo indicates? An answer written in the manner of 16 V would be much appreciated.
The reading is 9 V
